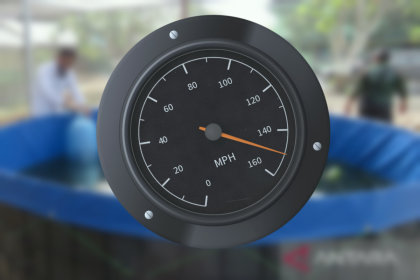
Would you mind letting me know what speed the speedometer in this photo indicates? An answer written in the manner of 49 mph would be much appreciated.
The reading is 150 mph
